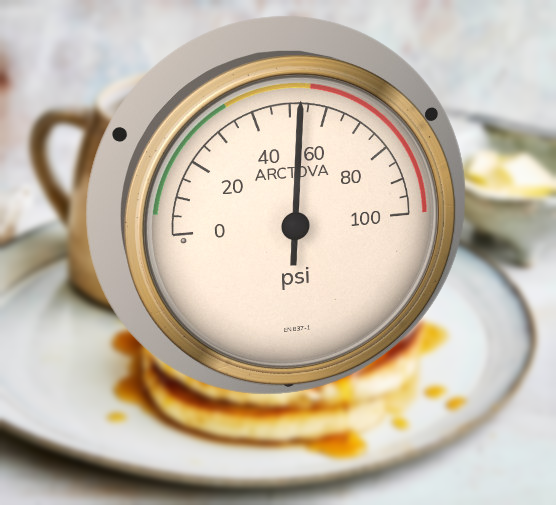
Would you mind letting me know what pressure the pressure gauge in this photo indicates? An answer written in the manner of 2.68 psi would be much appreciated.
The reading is 52.5 psi
